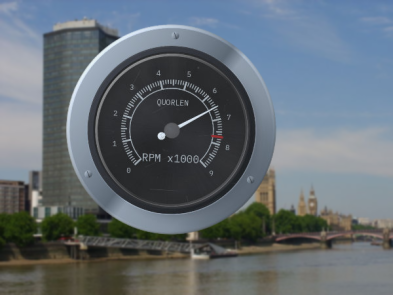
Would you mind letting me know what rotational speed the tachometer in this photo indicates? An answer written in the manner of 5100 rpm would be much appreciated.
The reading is 6500 rpm
